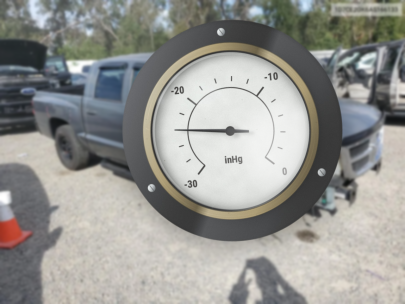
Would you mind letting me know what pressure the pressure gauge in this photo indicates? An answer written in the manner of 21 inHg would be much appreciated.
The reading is -24 inHg
